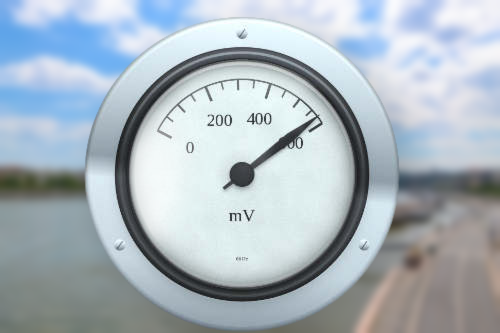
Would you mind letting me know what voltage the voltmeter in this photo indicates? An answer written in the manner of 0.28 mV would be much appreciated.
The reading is 575 mV
